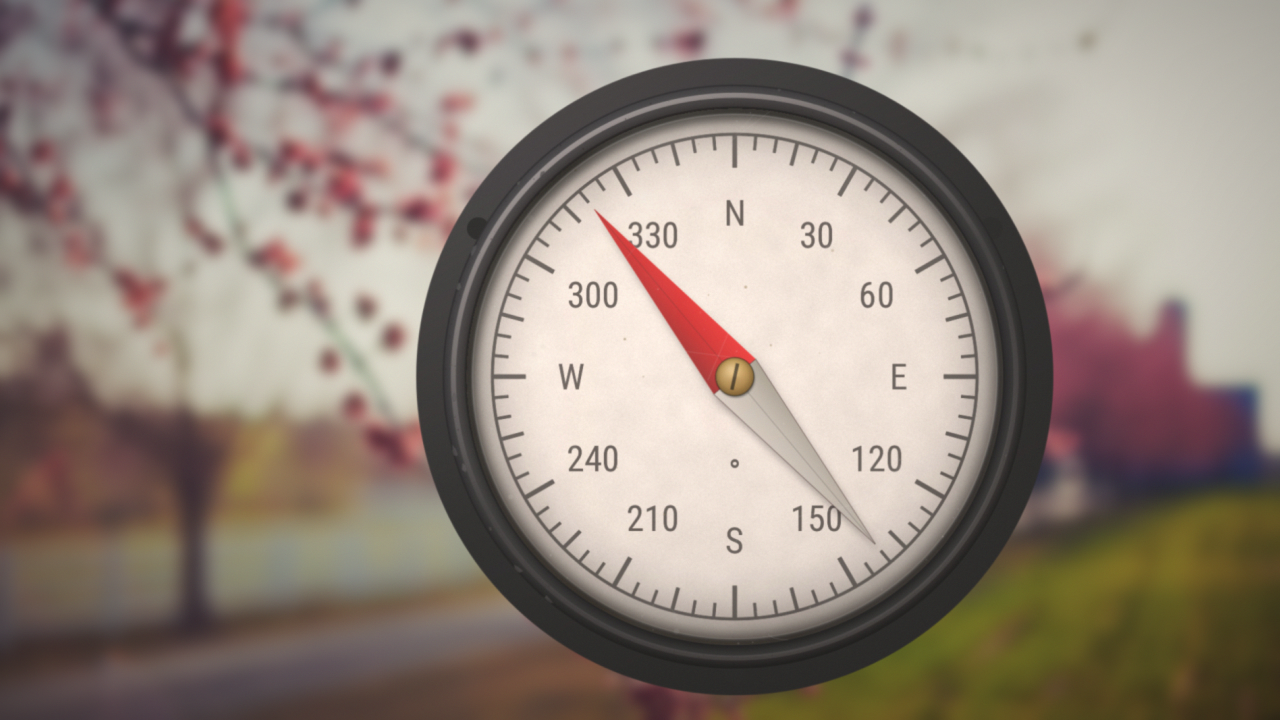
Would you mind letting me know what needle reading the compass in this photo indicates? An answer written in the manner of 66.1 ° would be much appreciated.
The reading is 320 °
